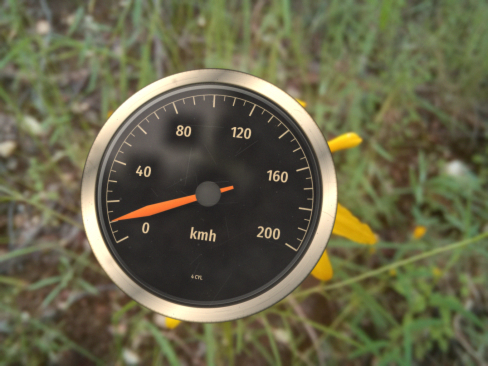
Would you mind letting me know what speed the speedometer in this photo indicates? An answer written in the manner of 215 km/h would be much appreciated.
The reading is 10 km/h
